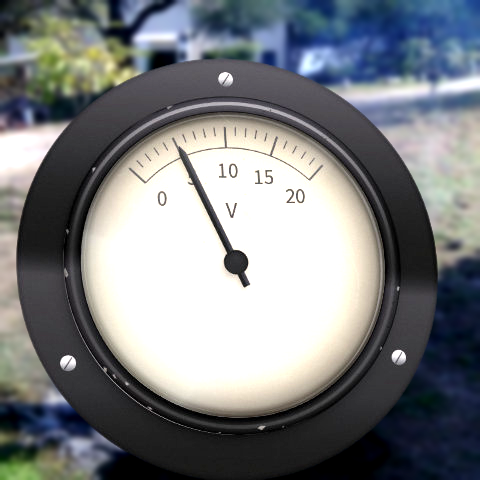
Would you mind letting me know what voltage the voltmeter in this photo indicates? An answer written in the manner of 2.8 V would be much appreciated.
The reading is 5 V
